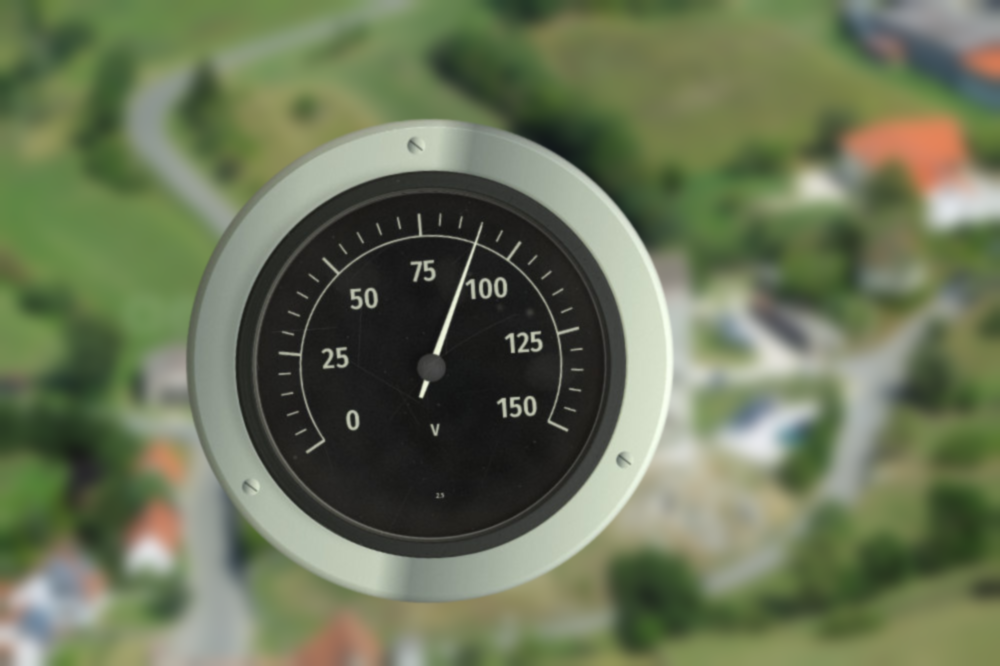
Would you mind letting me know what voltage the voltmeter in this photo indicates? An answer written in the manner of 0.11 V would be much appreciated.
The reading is 90 V
